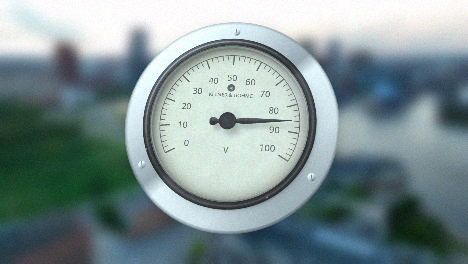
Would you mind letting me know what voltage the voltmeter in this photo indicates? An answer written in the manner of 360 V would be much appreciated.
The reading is 86 V
